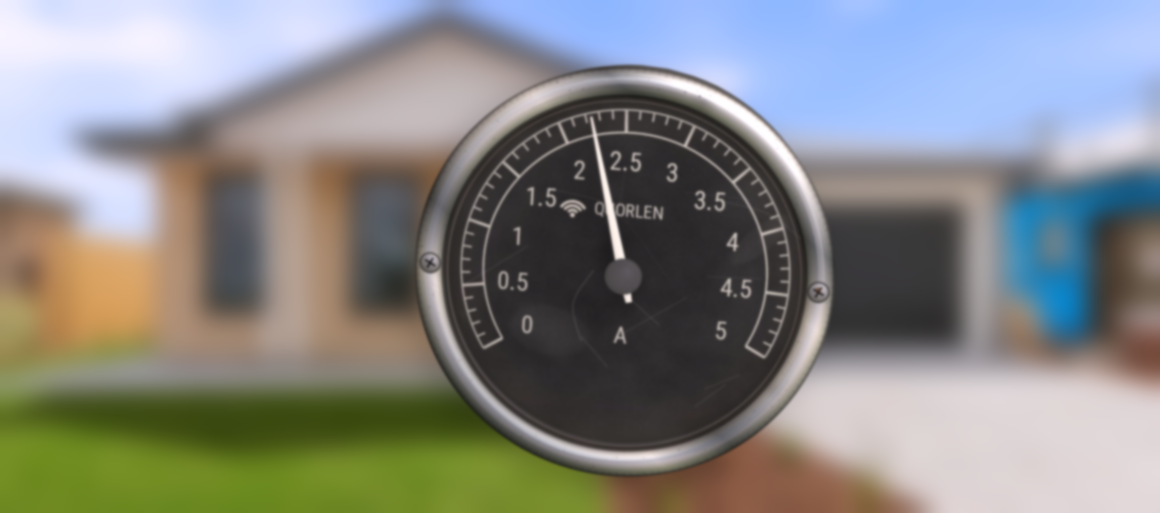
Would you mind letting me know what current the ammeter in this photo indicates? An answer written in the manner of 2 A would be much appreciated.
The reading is 2.25 A
